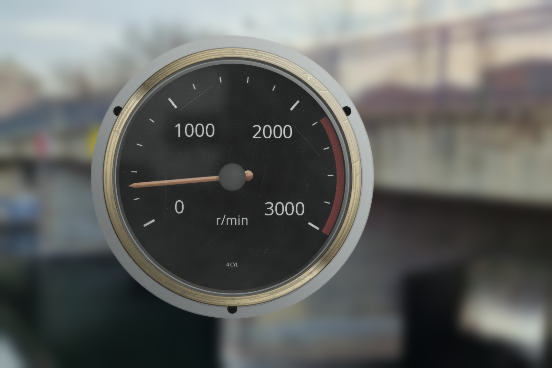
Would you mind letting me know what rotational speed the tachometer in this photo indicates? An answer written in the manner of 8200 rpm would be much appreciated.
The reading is 300 rpm
